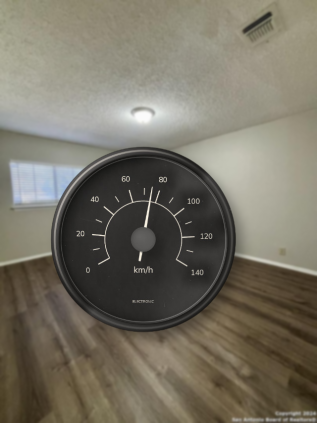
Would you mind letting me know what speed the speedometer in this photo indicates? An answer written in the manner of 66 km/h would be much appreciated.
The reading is 75 km/h
